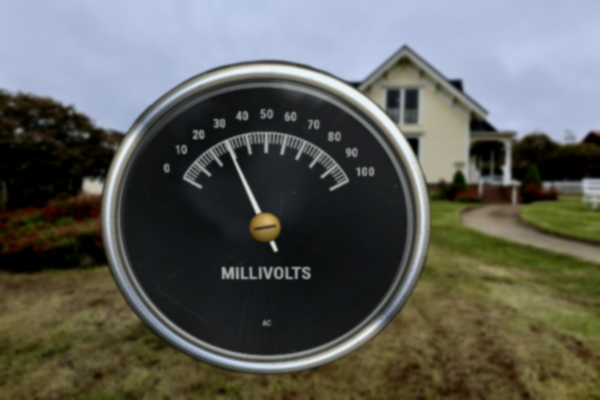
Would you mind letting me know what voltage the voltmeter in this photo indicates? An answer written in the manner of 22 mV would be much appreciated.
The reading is 30 mV
